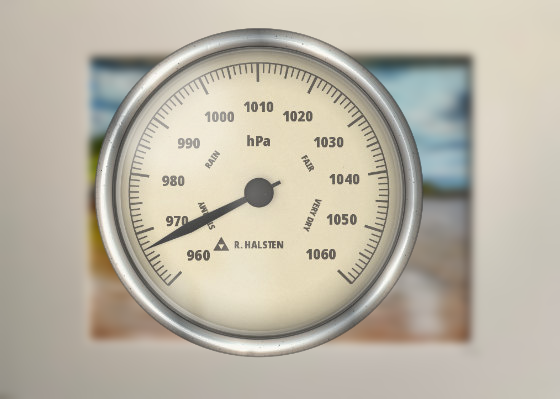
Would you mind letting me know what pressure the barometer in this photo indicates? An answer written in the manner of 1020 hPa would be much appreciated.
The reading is 967 hPa
